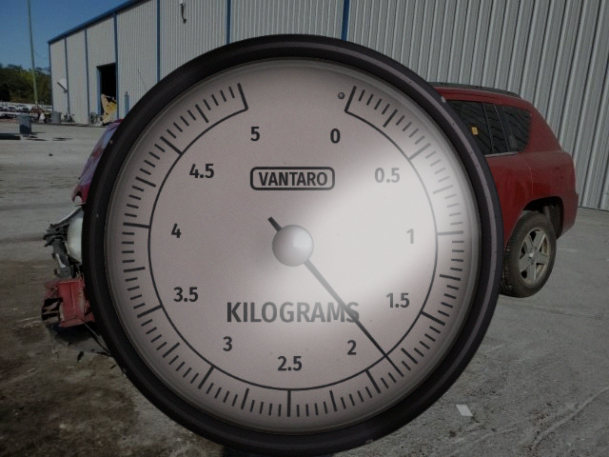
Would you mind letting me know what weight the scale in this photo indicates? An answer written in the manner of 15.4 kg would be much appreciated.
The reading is 1.85 kg
